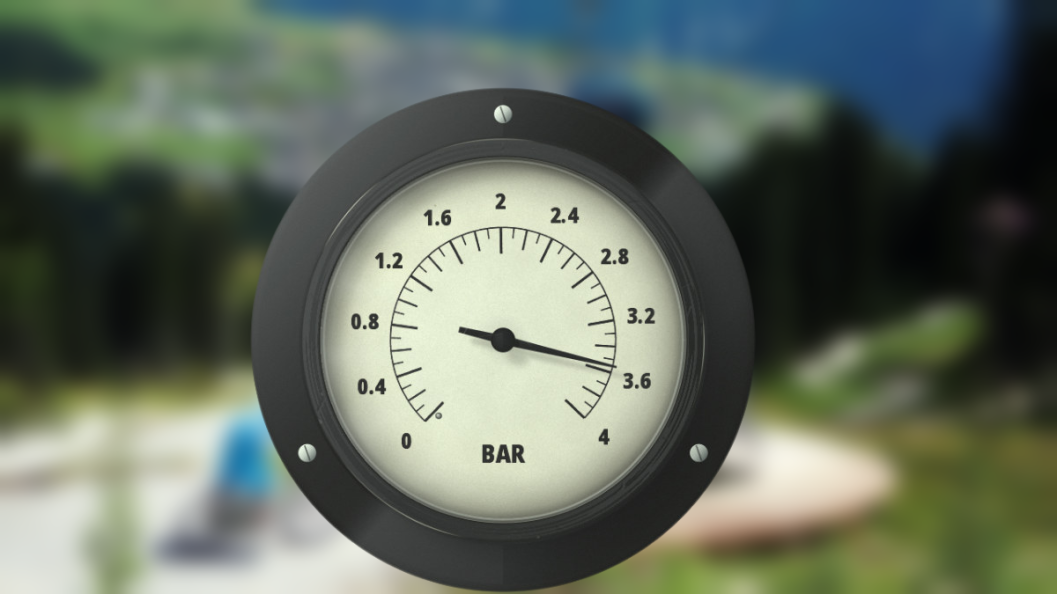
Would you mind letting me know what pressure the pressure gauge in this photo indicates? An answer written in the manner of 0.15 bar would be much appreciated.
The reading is 3.55 bar
